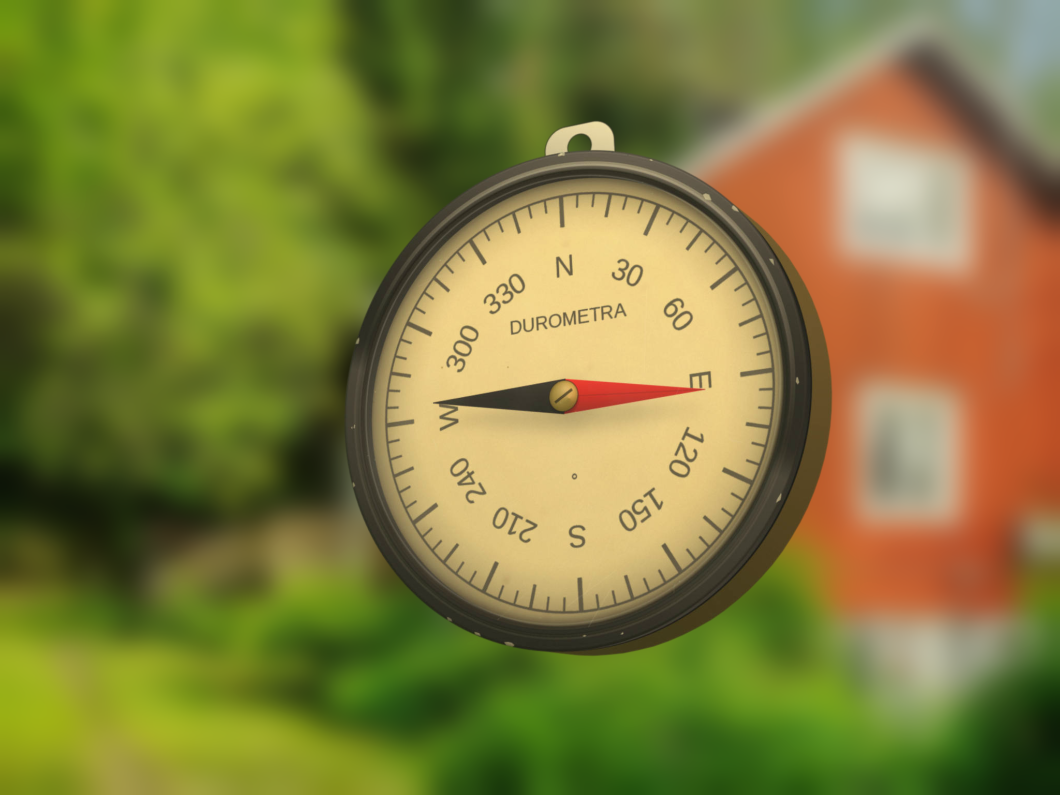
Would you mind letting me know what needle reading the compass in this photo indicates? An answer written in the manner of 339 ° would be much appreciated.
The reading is 95 °
